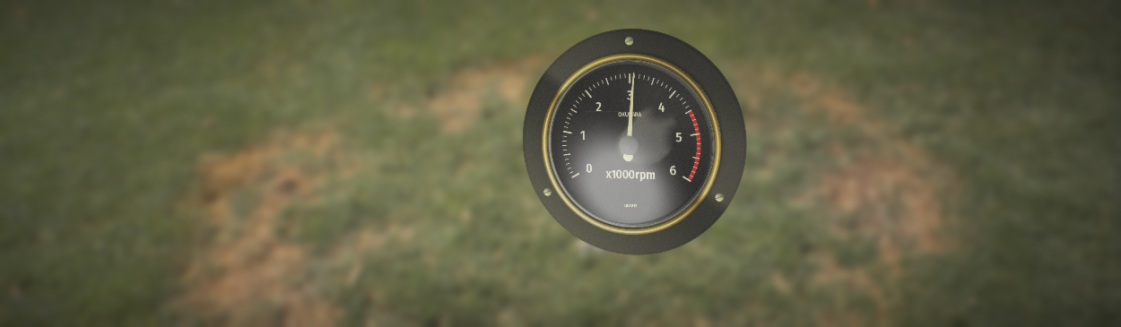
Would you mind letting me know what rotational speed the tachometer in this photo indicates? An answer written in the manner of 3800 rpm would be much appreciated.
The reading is 3100 rpm
